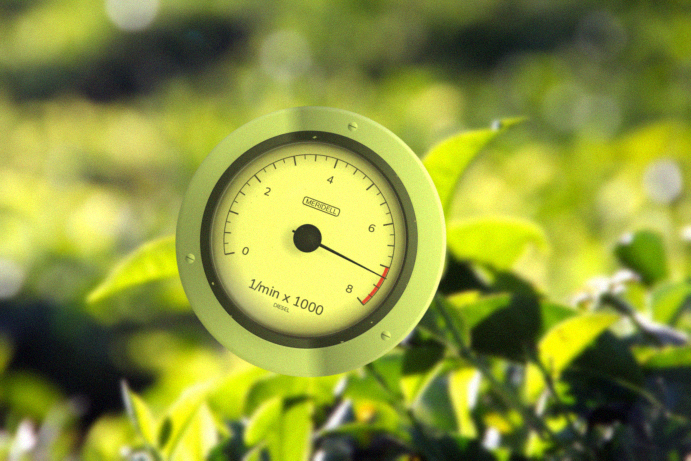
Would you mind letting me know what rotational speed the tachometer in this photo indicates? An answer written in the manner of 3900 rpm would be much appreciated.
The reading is 7250 rpm
